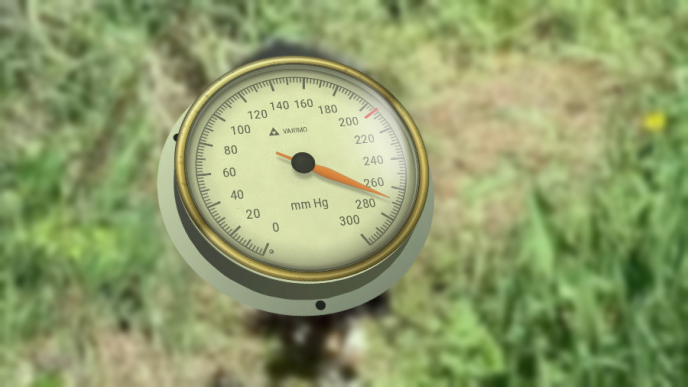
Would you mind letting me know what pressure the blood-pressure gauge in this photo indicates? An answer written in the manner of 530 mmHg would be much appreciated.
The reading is 270 mmHg
